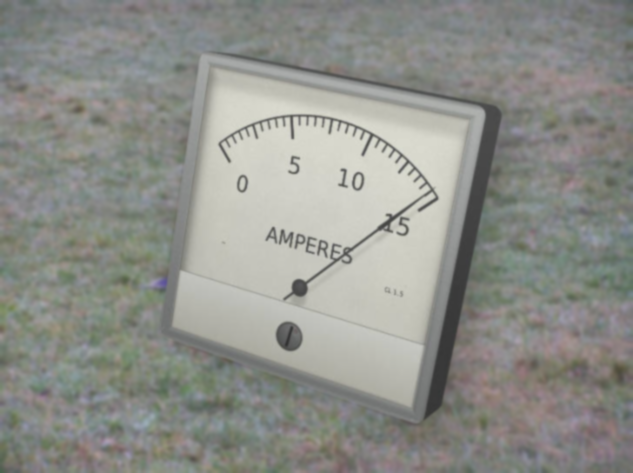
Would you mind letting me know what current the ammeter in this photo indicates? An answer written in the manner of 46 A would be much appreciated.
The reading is 14.5 A
